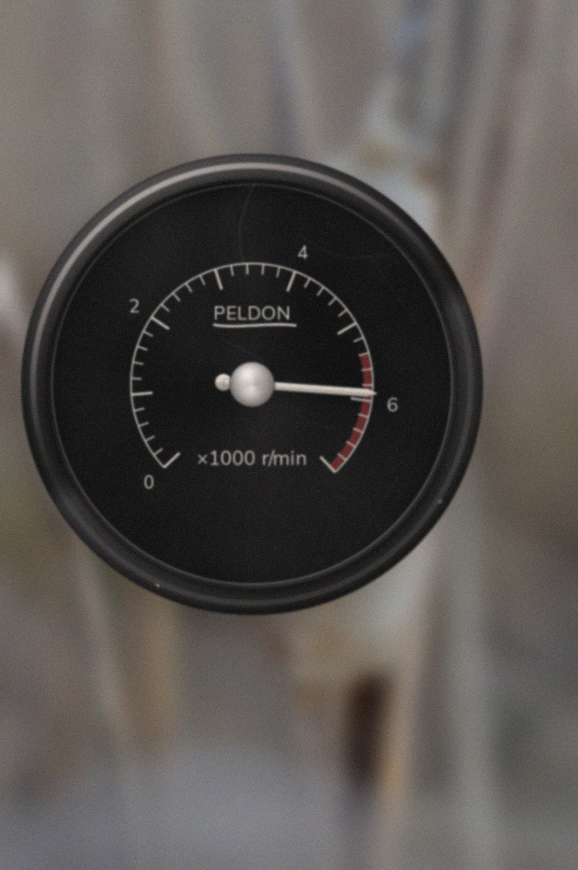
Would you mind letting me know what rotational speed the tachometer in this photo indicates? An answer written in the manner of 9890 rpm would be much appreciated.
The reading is 5900 rpm
